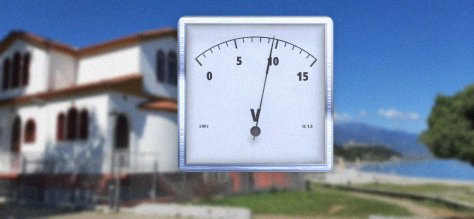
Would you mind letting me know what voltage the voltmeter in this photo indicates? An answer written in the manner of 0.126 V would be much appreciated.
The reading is 9.5 V
